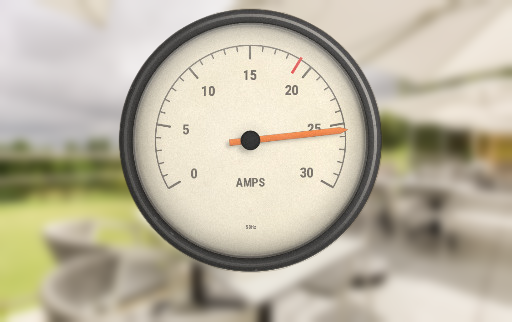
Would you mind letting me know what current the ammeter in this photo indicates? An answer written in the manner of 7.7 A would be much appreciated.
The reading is 25.5 A
